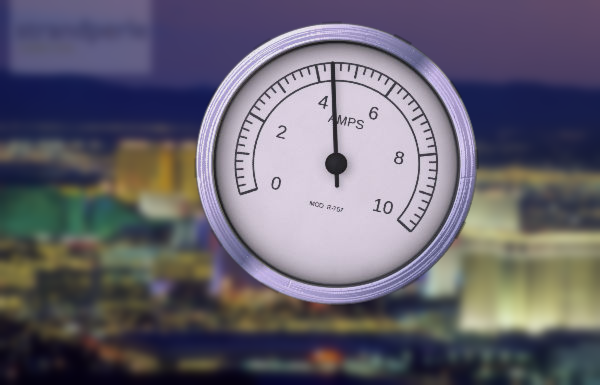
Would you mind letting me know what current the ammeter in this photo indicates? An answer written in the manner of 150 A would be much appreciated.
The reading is 4.4 A
